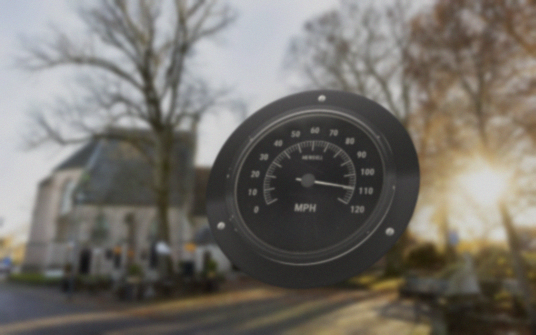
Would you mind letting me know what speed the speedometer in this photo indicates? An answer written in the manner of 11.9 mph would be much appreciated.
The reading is 110 mph
